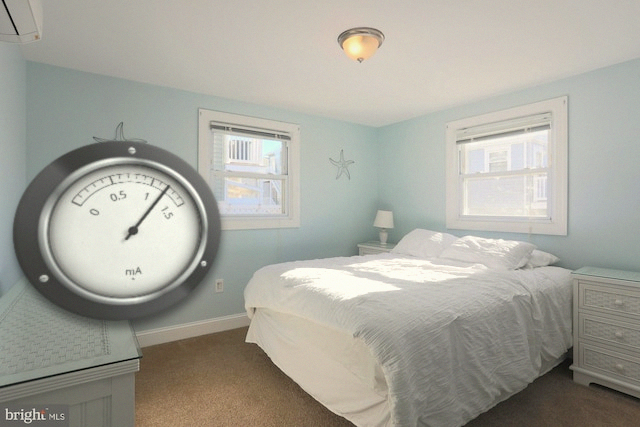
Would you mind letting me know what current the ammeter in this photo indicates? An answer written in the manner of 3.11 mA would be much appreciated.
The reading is 1.2 mA
